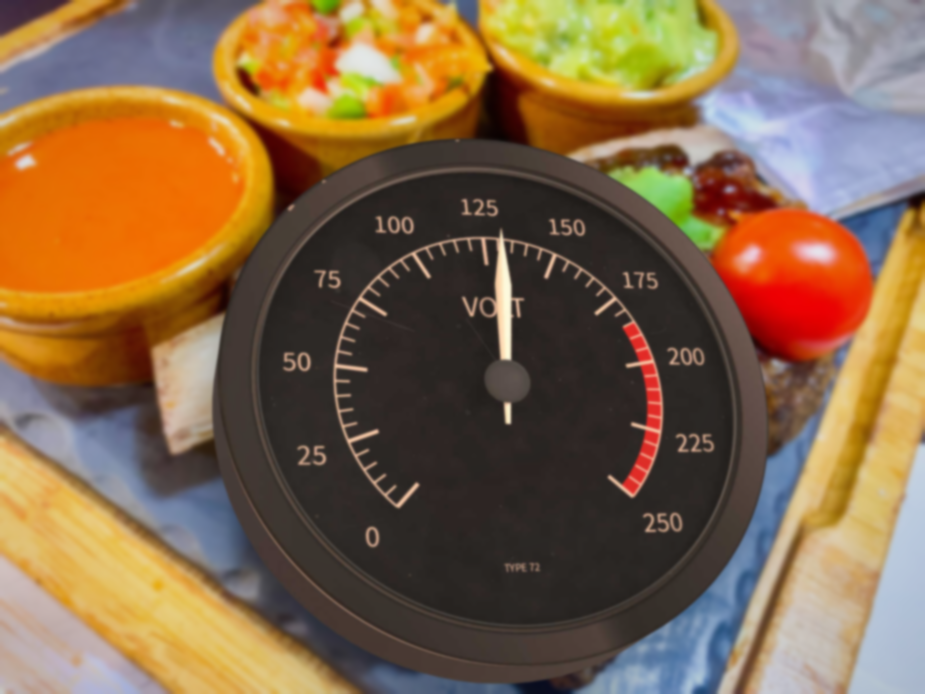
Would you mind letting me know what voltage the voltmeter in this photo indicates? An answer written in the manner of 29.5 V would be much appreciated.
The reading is 130 V
